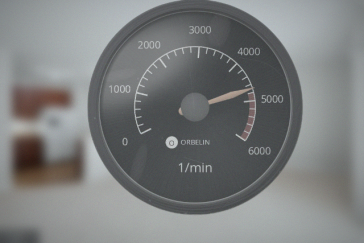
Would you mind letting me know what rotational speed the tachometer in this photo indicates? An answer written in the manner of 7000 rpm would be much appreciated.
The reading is 4700 rpm
